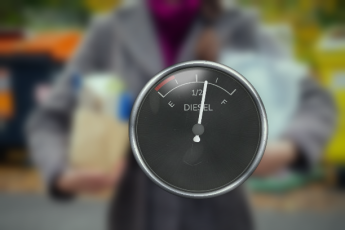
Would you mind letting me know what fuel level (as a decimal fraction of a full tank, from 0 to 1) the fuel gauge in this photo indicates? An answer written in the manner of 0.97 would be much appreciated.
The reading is 0.625
